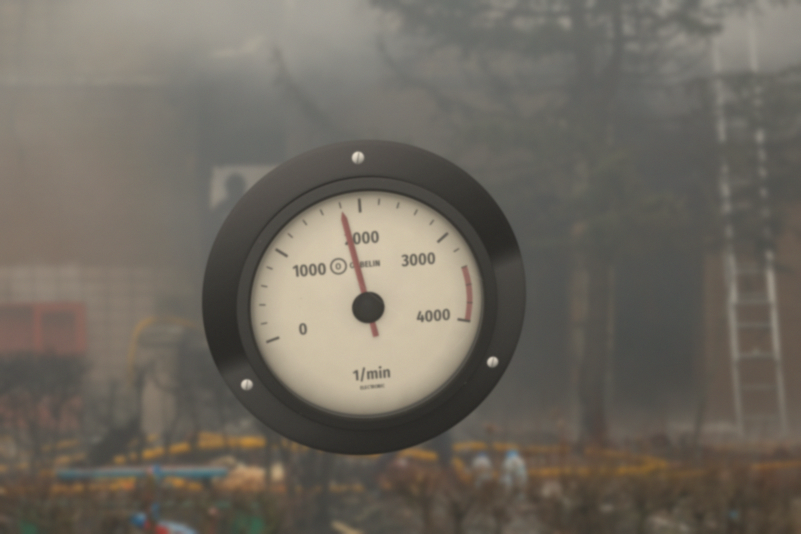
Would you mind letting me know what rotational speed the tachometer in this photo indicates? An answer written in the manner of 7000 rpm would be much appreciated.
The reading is 1800 rpm
